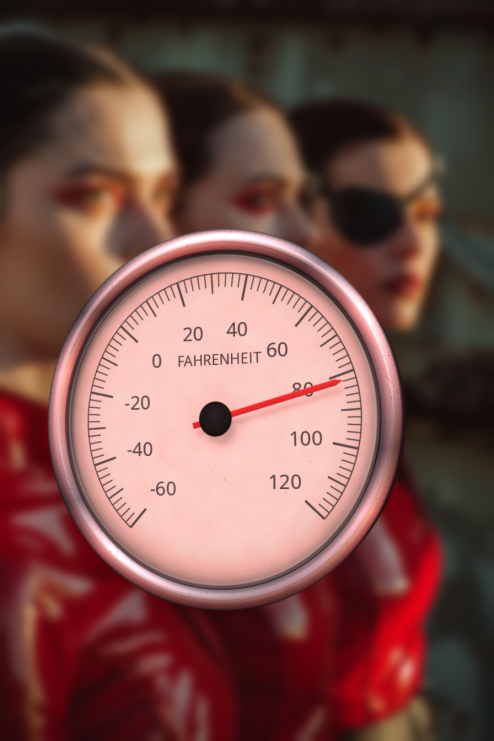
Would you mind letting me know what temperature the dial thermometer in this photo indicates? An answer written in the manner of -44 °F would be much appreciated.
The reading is 82 °F
